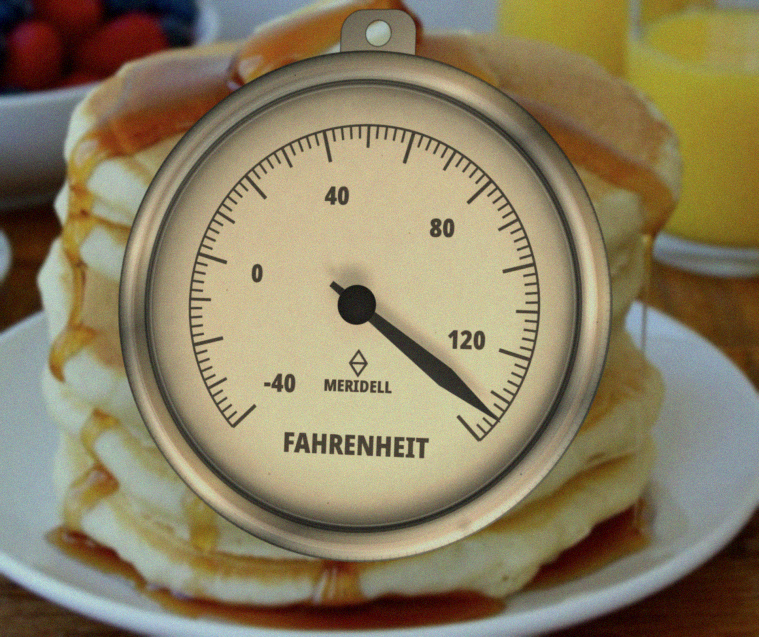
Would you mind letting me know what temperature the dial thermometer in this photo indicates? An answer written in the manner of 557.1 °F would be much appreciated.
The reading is 134 °F
